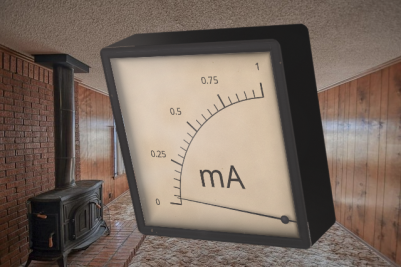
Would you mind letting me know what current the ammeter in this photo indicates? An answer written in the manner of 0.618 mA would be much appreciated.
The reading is 0.05 mA
